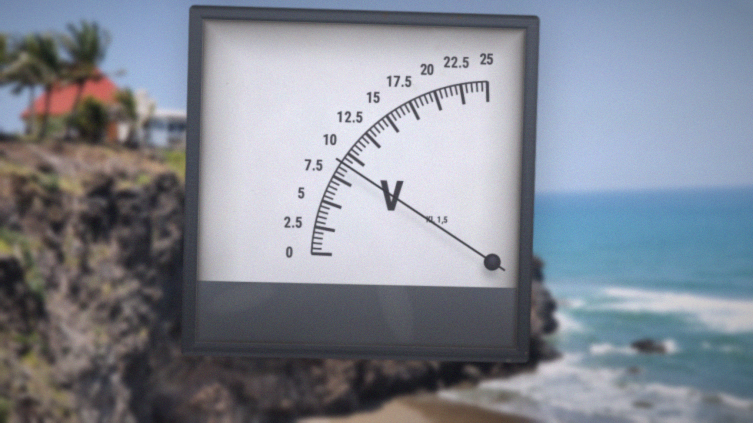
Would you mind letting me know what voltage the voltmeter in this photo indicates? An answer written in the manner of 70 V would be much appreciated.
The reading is 9 V
